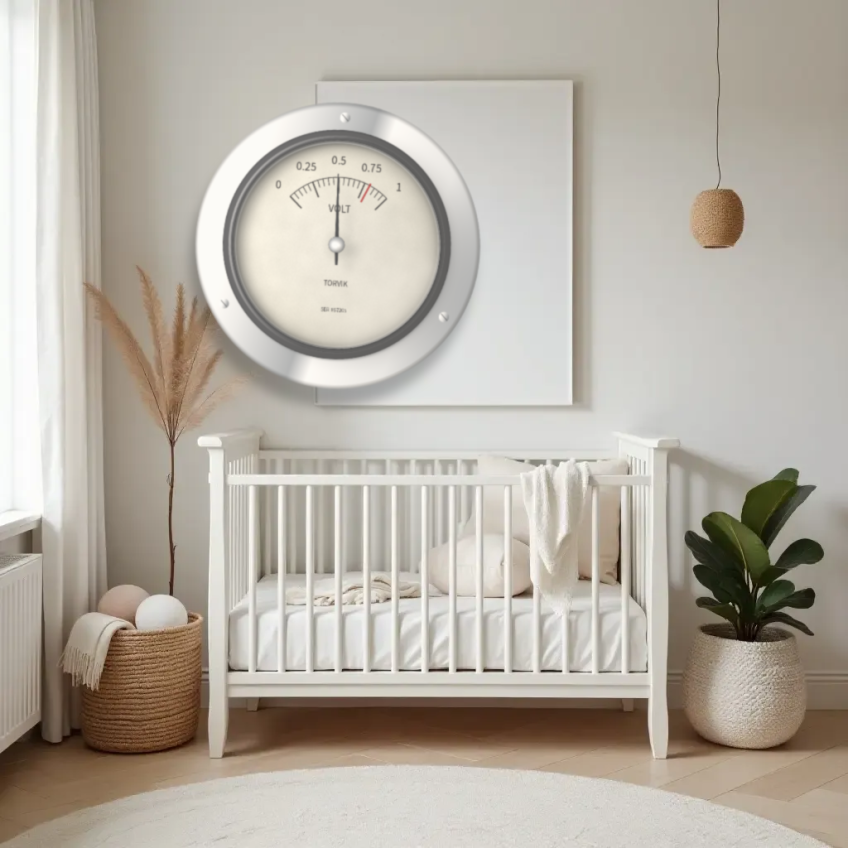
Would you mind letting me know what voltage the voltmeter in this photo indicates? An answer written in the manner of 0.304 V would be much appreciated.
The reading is 0.5 V
